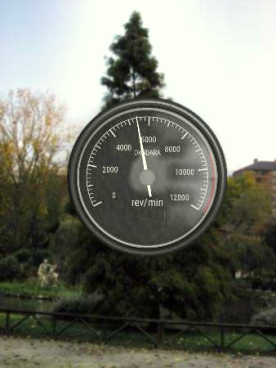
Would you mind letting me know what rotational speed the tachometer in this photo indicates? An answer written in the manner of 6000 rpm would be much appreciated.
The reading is 5400 rpm
